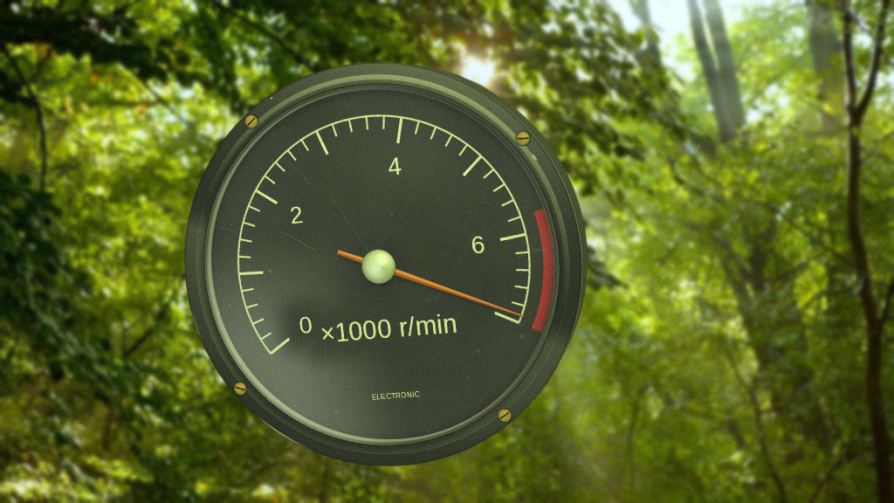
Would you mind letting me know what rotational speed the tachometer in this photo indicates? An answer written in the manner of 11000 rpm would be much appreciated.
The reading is 6900 rpm
